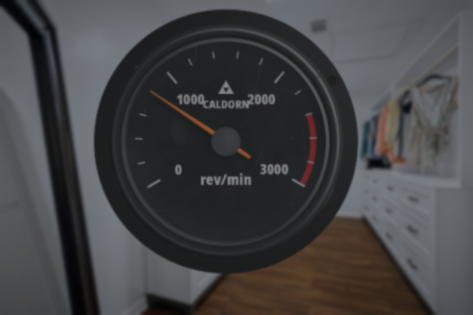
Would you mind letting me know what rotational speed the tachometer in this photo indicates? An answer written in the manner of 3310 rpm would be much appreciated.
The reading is 800 rpm
